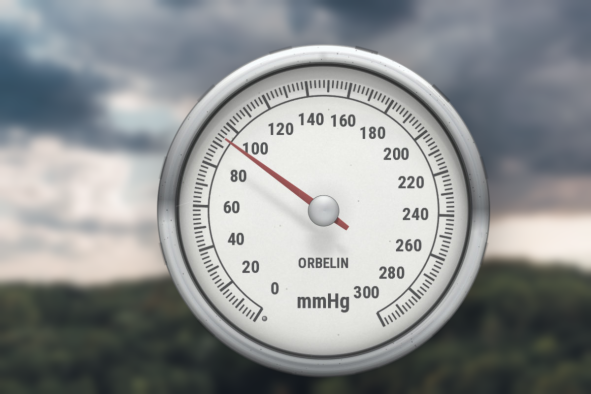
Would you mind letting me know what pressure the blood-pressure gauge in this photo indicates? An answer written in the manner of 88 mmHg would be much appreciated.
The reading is 94 mmHg
